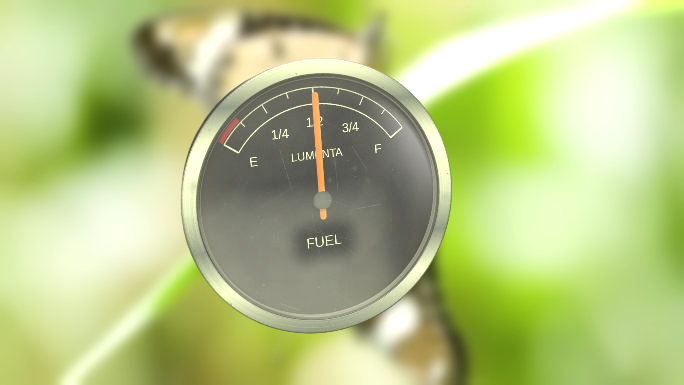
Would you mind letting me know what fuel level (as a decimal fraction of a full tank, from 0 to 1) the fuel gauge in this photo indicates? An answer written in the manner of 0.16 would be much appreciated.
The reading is 0.5
